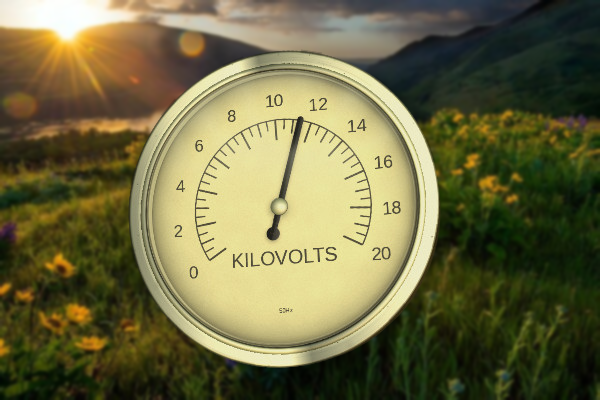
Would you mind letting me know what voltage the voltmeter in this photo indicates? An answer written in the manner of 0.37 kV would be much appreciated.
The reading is 11.5 kV
